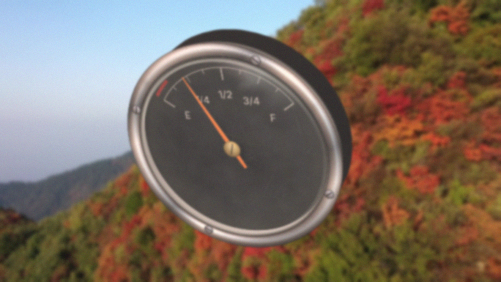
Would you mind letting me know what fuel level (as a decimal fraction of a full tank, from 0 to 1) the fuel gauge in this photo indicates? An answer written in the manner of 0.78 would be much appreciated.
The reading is 0.25
